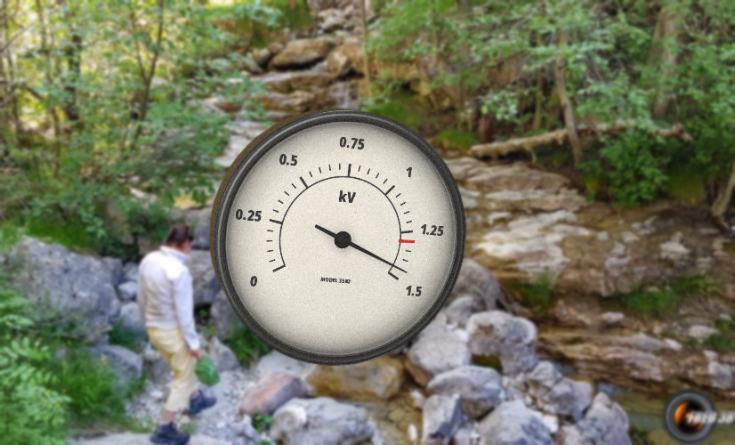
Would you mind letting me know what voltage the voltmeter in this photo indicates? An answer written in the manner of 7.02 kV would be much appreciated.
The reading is 1.45 kV
